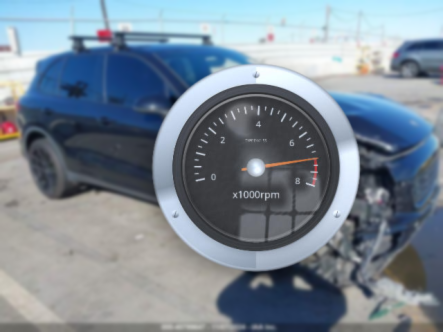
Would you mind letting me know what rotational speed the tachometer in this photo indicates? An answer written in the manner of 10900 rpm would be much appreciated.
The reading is 7000 rpm
